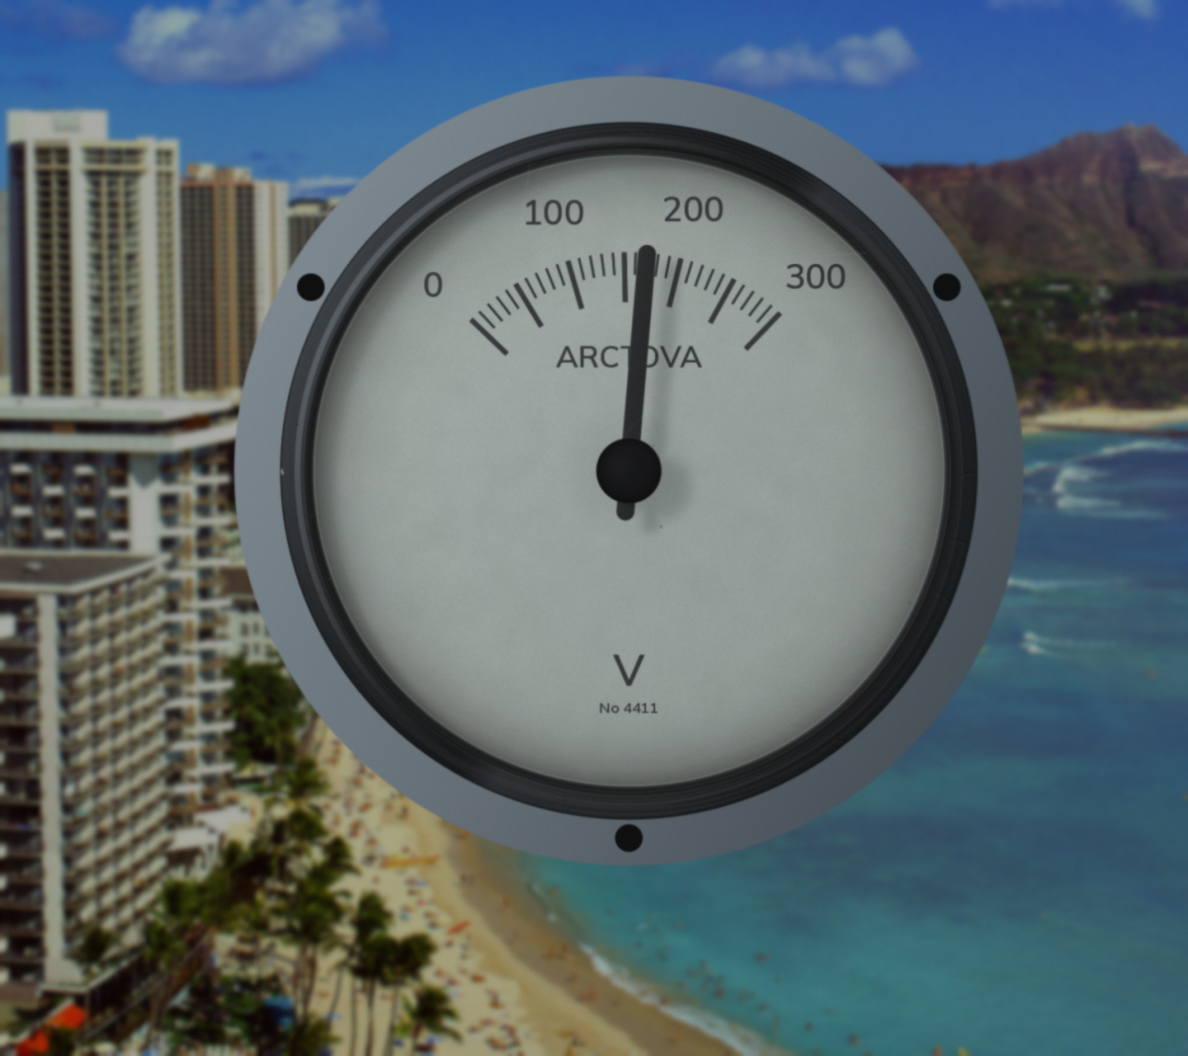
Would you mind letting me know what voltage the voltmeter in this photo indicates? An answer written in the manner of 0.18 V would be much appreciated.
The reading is 170 V
